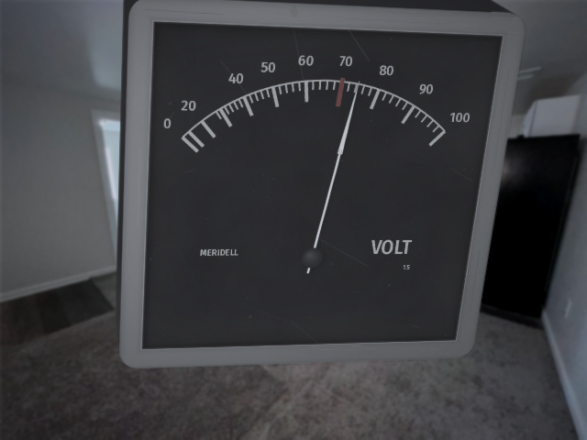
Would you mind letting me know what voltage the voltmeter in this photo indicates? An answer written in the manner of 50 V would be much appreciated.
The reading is 74 V
